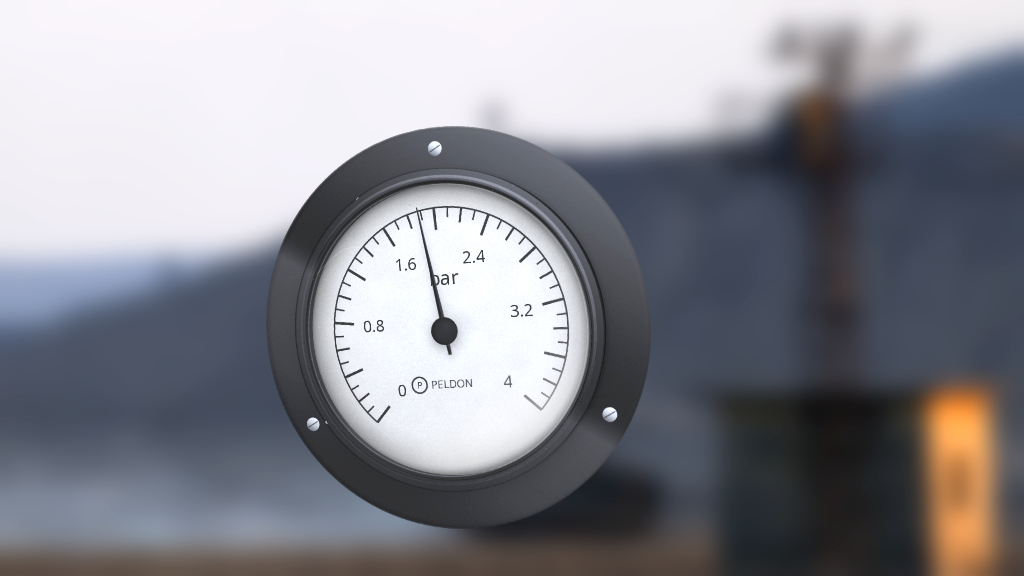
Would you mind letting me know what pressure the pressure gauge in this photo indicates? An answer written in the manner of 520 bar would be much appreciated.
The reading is 1.9 bar
